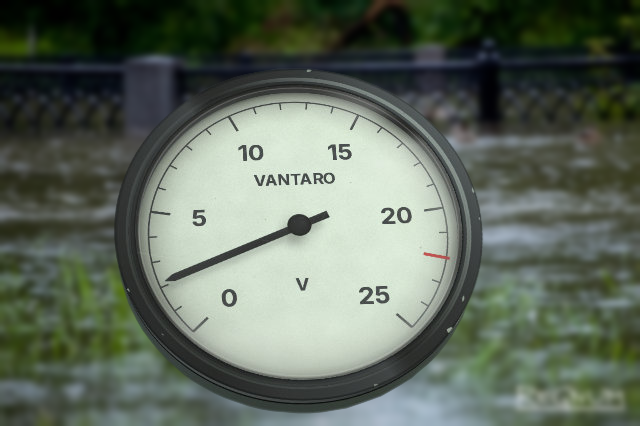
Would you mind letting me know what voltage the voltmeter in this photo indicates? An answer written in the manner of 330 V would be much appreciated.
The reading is 2 V
